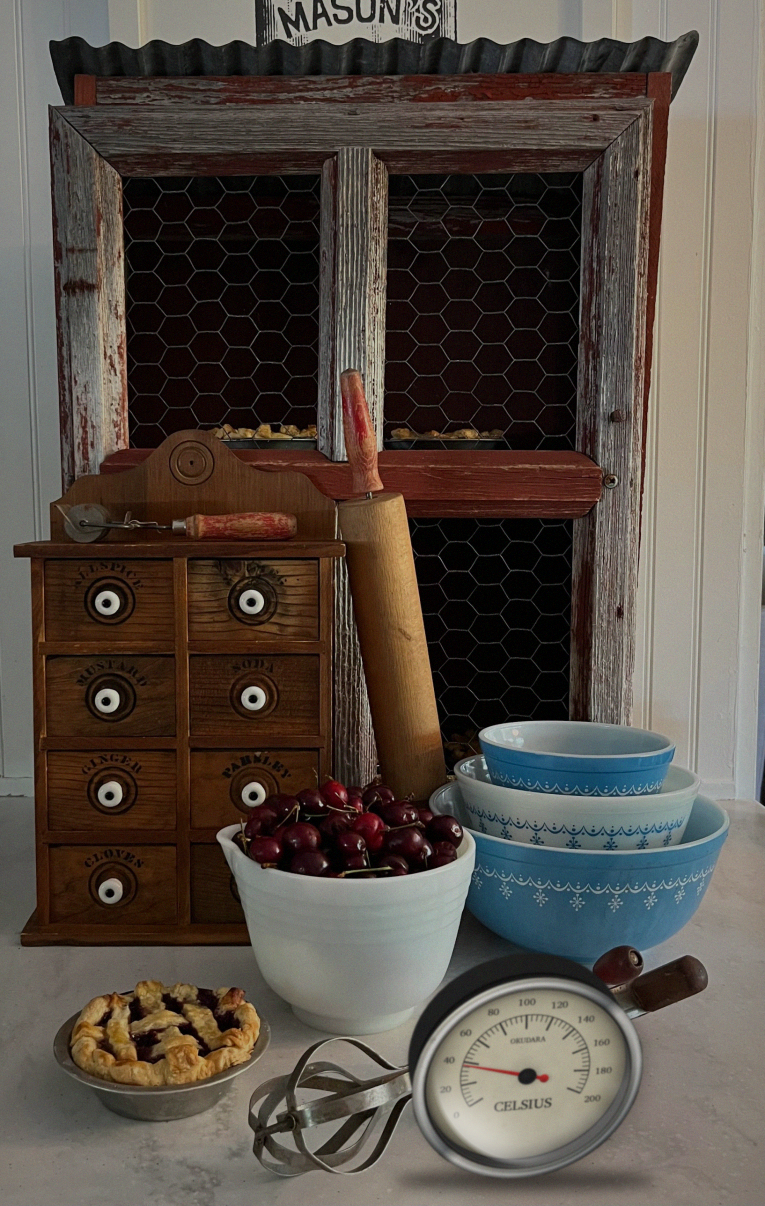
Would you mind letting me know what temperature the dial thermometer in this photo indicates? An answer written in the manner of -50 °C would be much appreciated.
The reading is 40 °C
